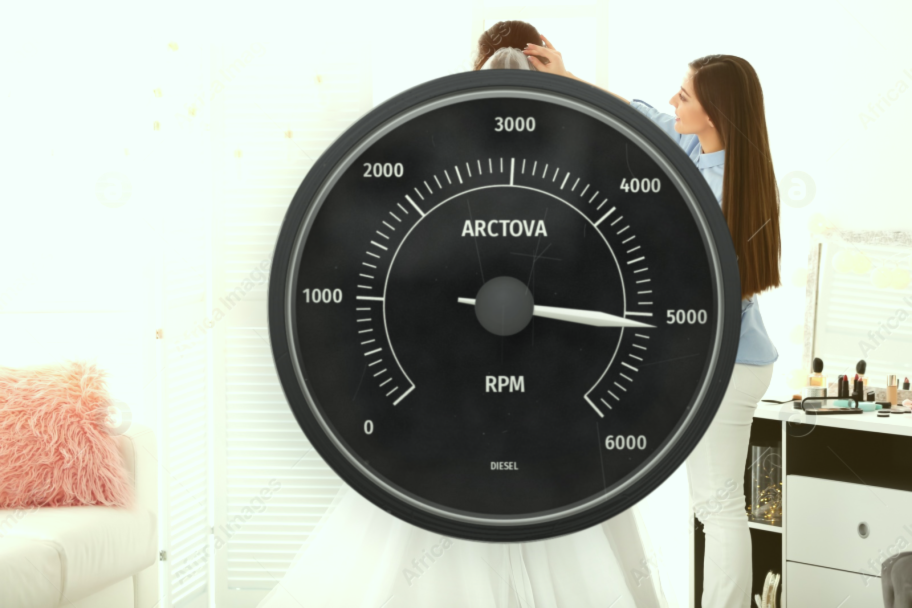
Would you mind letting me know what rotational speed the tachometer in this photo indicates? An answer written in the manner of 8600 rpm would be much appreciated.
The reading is 5100 rpm
